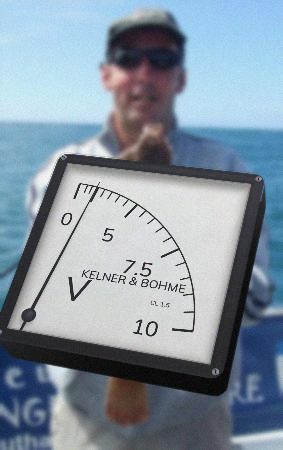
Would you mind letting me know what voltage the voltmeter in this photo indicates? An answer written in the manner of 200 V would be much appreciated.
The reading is 2.5 V
